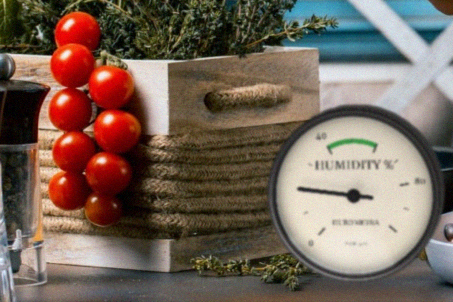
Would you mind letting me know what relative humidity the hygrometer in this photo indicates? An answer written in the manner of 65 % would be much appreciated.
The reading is 20 %
